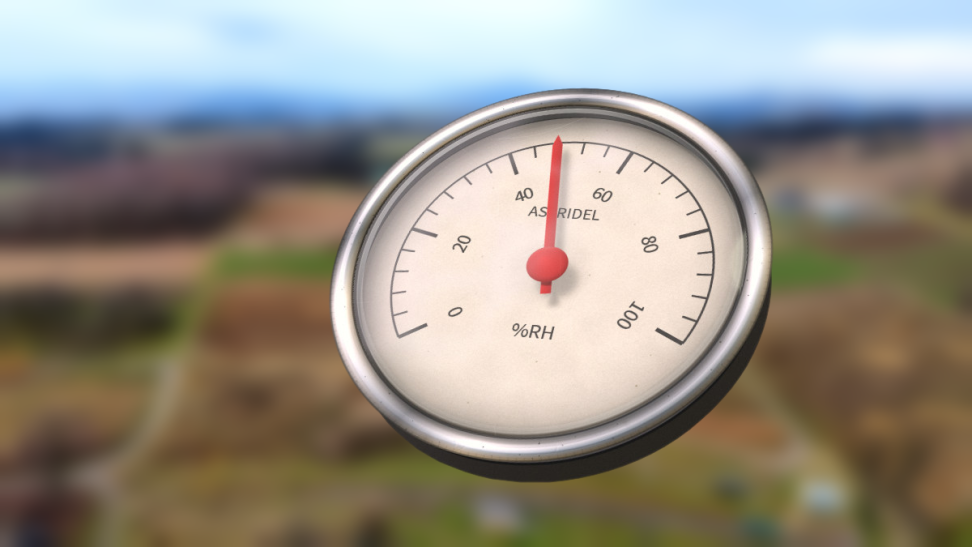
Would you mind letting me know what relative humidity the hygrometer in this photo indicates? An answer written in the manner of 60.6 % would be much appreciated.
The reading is 48 %
